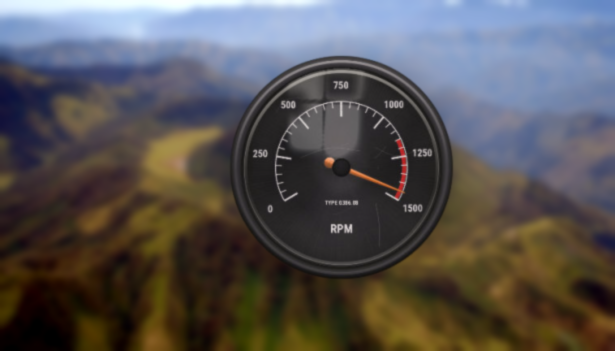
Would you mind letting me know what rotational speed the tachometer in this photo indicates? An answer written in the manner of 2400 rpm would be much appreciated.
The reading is 1450 rpm
